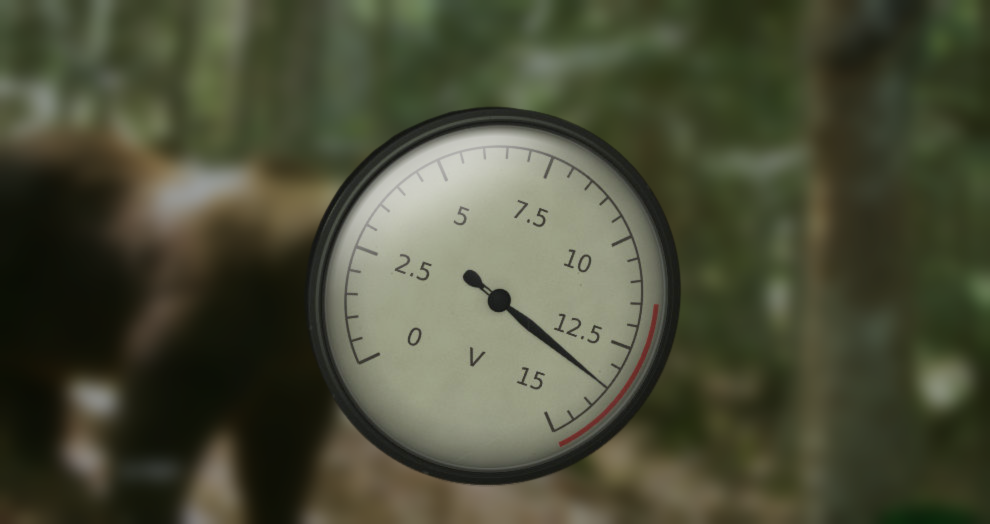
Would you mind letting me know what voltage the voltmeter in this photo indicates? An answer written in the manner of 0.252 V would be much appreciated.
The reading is 13.5 V
